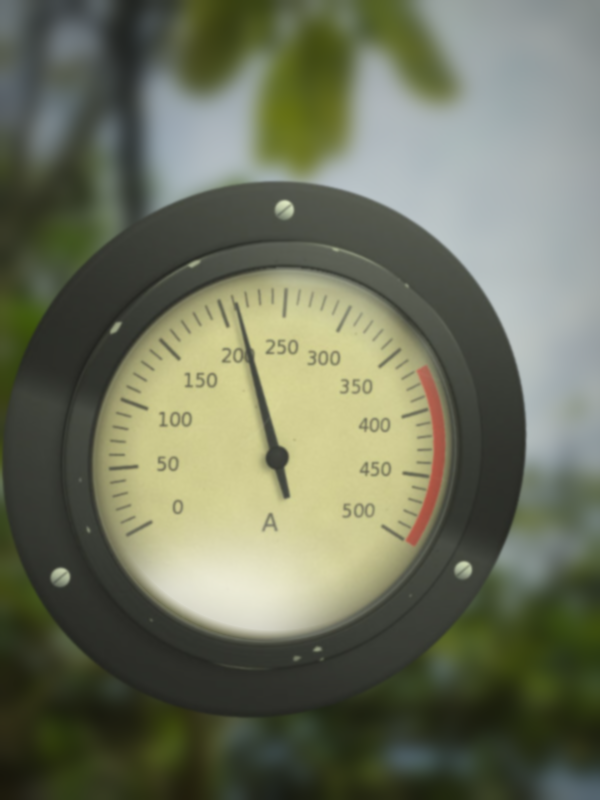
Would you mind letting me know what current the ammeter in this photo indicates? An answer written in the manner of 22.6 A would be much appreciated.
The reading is 210 A
